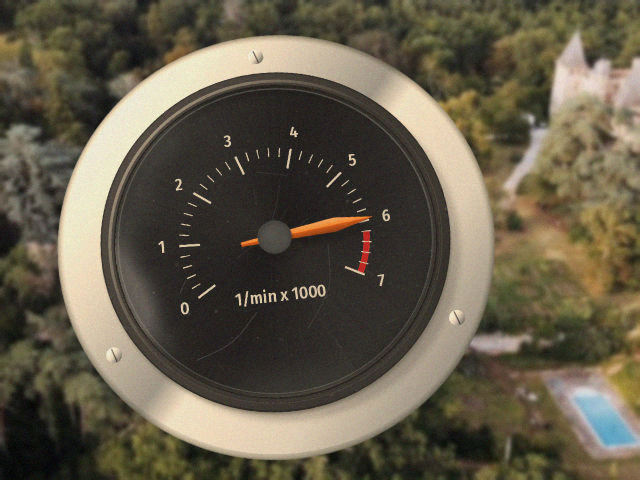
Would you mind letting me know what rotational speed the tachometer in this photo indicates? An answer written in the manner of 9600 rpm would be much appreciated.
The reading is 6000 rpm
